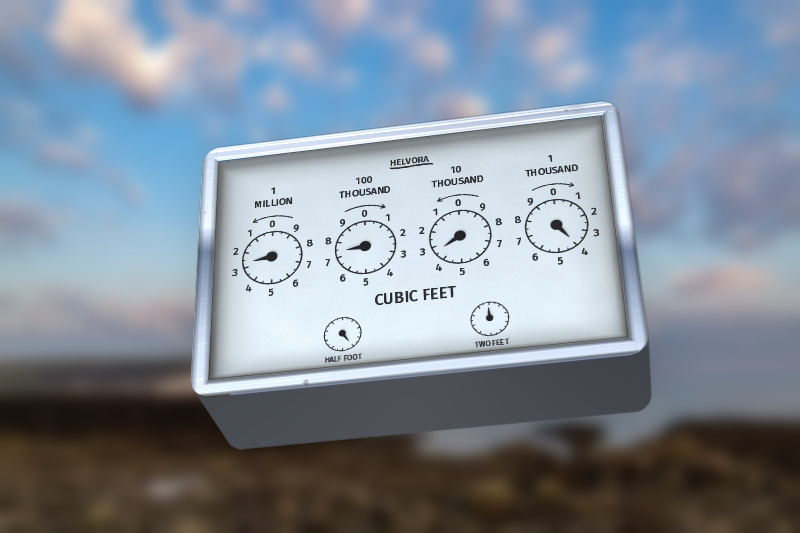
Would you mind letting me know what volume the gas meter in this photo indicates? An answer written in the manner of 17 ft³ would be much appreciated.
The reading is 273400 ft³
